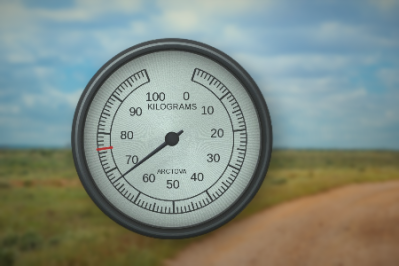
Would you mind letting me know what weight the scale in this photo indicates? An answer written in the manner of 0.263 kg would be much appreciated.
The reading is 67 kg
